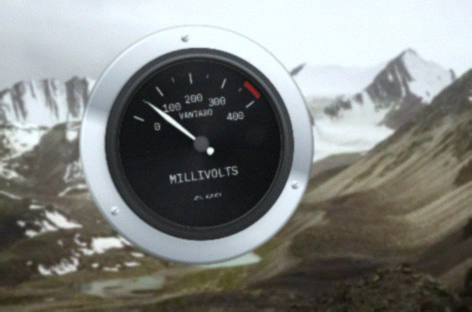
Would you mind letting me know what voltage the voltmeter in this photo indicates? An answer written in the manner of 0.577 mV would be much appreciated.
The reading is 50 mV
